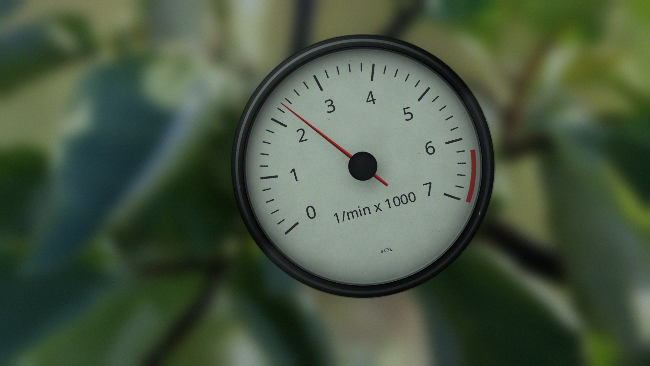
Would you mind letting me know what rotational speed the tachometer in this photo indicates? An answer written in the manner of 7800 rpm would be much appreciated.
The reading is 2300 rpm
